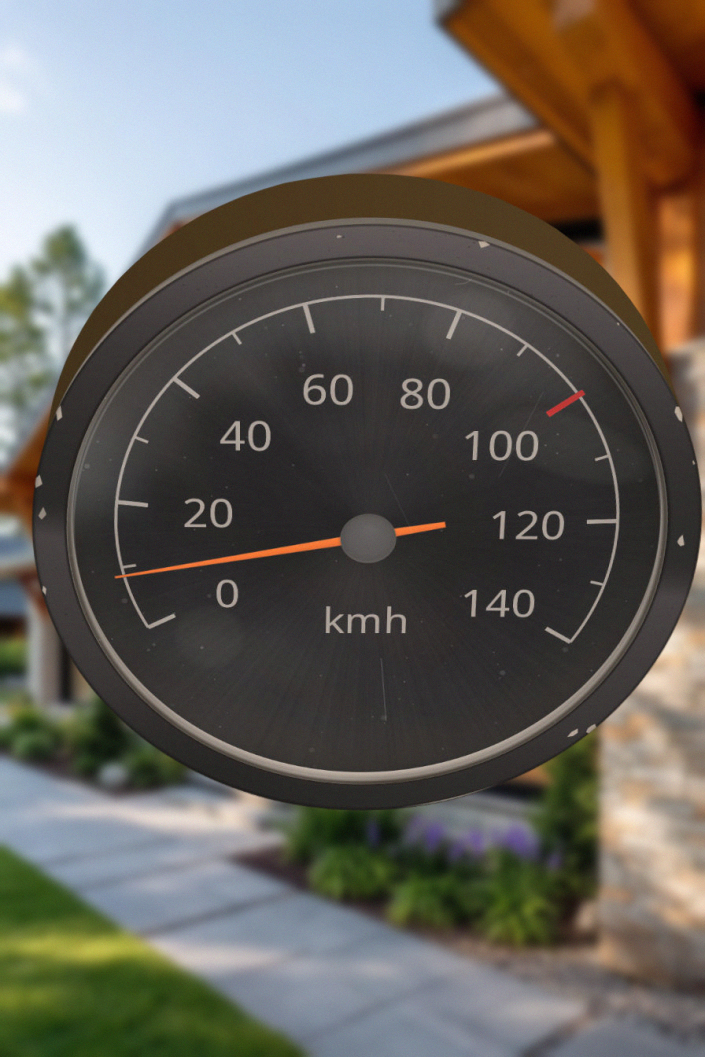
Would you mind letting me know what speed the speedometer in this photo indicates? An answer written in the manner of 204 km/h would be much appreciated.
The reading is 10 km/h
